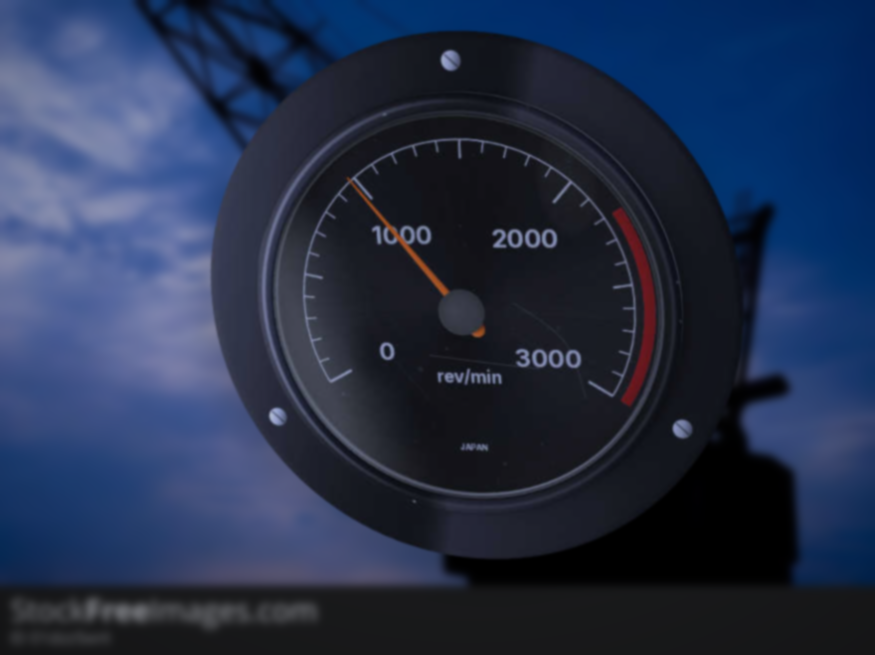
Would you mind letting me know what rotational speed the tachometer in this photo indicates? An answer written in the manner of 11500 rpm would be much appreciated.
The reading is 1000 rpm
